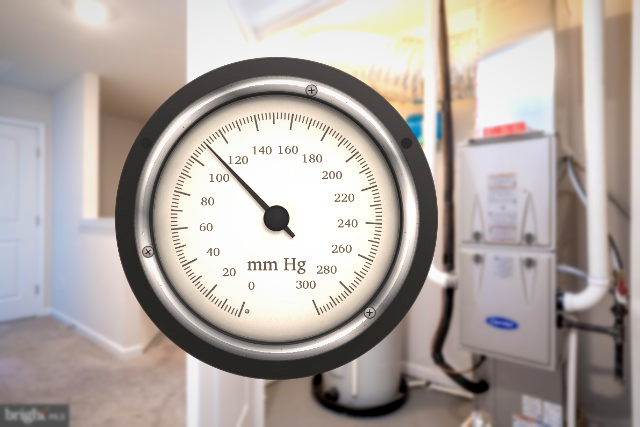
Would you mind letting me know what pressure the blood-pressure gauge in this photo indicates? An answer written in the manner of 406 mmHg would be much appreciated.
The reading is 110 mmHg
